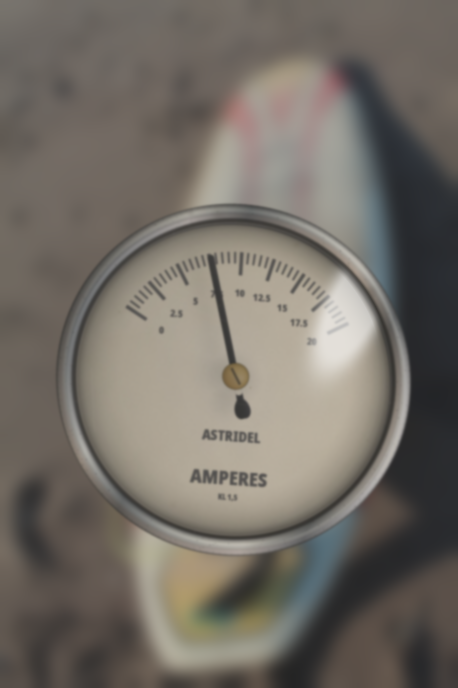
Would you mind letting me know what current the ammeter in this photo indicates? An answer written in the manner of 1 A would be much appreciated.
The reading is 7.5 A
